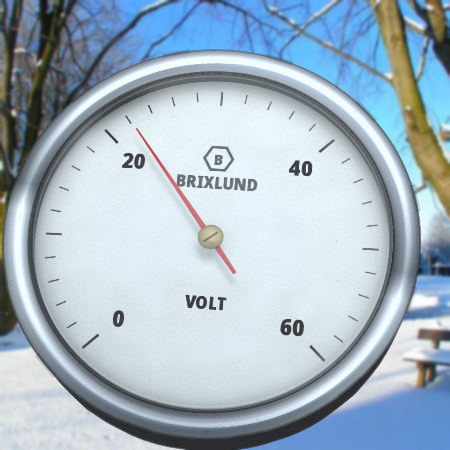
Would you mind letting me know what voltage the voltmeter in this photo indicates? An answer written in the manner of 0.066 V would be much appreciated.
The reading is 22 V
